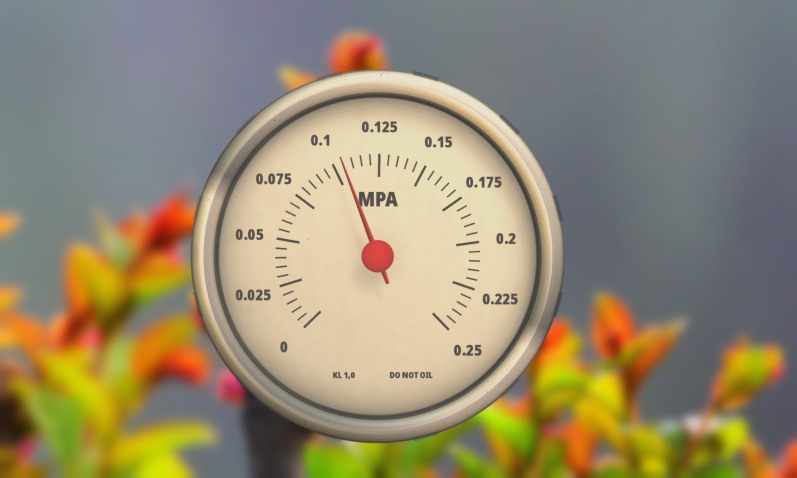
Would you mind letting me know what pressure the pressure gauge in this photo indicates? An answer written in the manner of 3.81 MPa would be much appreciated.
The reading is 0.105 MPa
